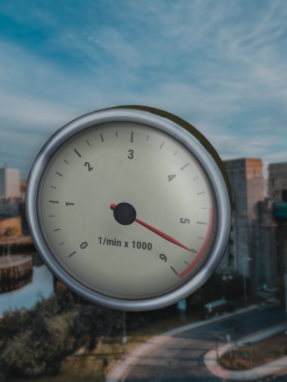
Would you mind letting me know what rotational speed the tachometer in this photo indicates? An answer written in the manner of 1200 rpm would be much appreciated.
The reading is 5500 rpm
